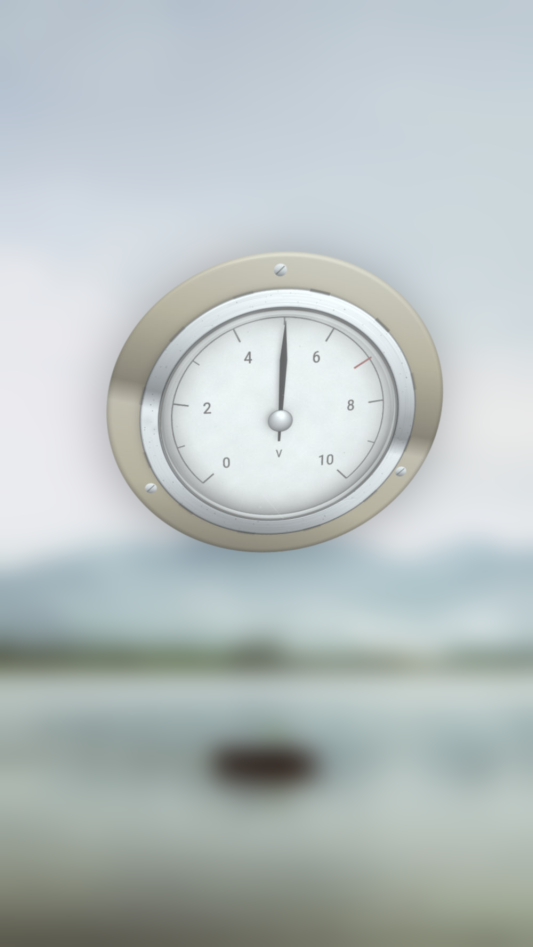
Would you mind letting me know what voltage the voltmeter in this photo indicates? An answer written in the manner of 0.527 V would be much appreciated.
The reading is 5 V
